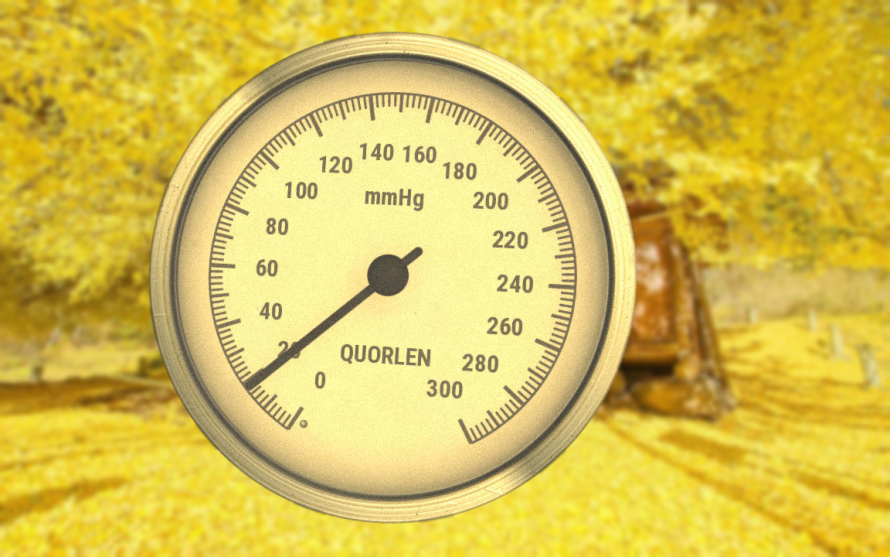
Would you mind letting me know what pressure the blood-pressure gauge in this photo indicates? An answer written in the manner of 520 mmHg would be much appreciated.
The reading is 18 mmHg
